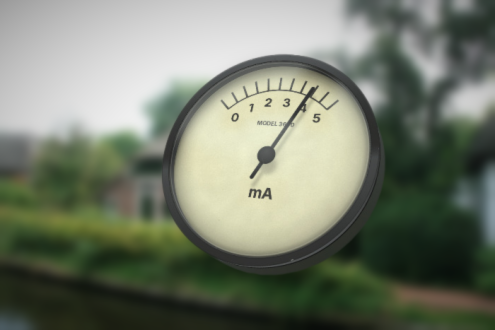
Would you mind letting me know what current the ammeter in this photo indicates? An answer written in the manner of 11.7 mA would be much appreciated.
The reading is 4 mA
